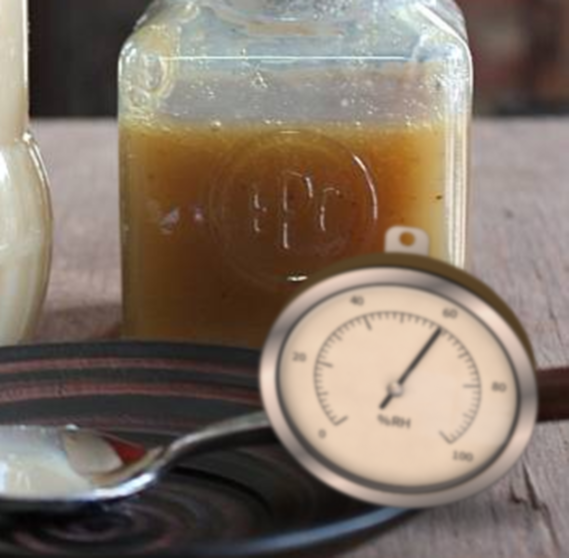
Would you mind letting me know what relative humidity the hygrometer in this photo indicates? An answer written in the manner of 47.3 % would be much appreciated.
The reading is 60 %
